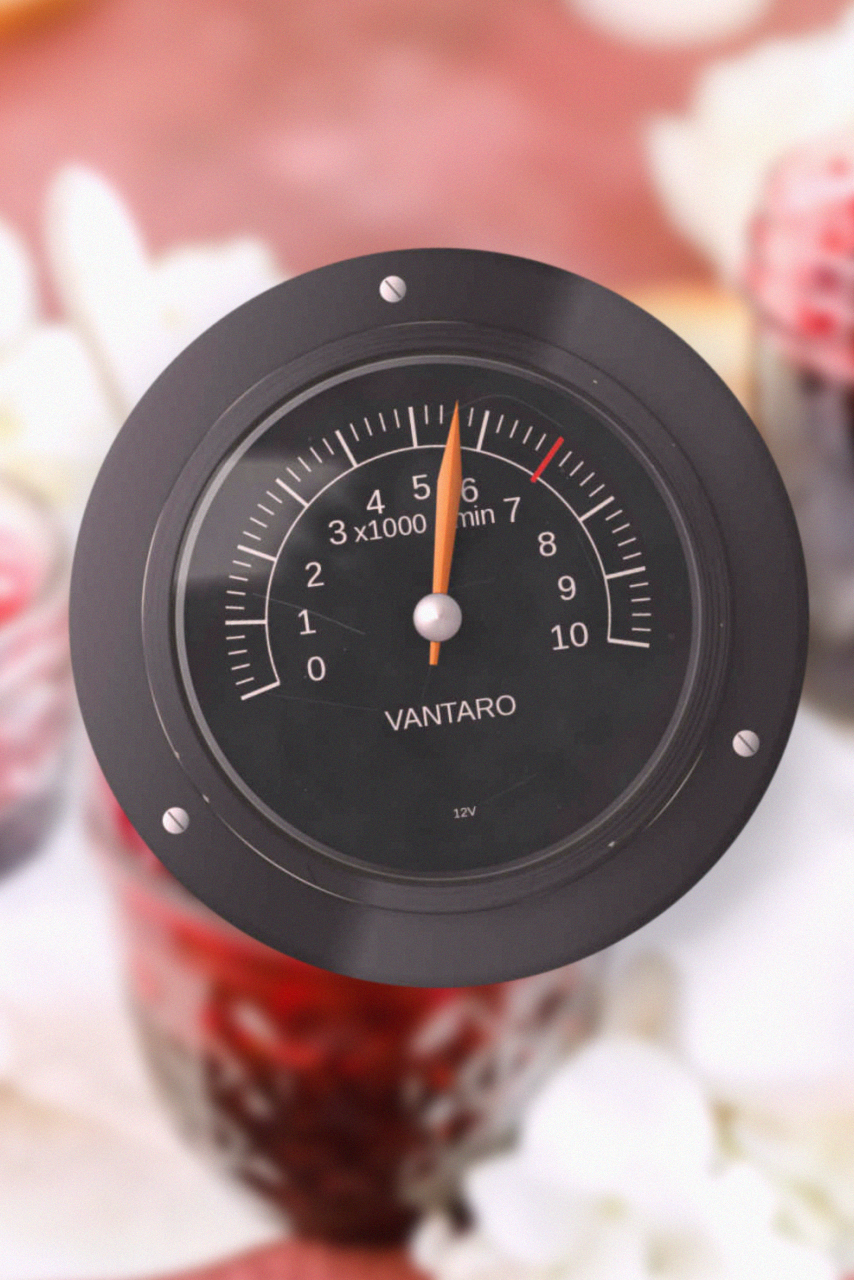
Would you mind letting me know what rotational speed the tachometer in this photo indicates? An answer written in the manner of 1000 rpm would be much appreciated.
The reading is 5600 rpm
